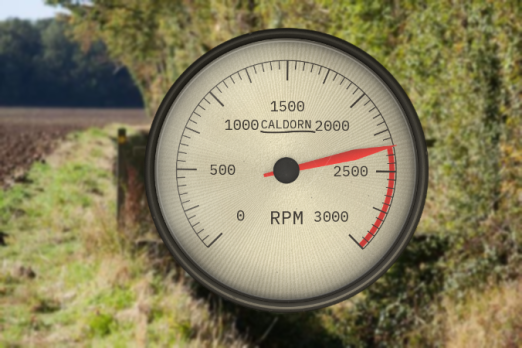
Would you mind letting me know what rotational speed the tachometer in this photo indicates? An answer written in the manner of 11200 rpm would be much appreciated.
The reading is 2350 rpm
